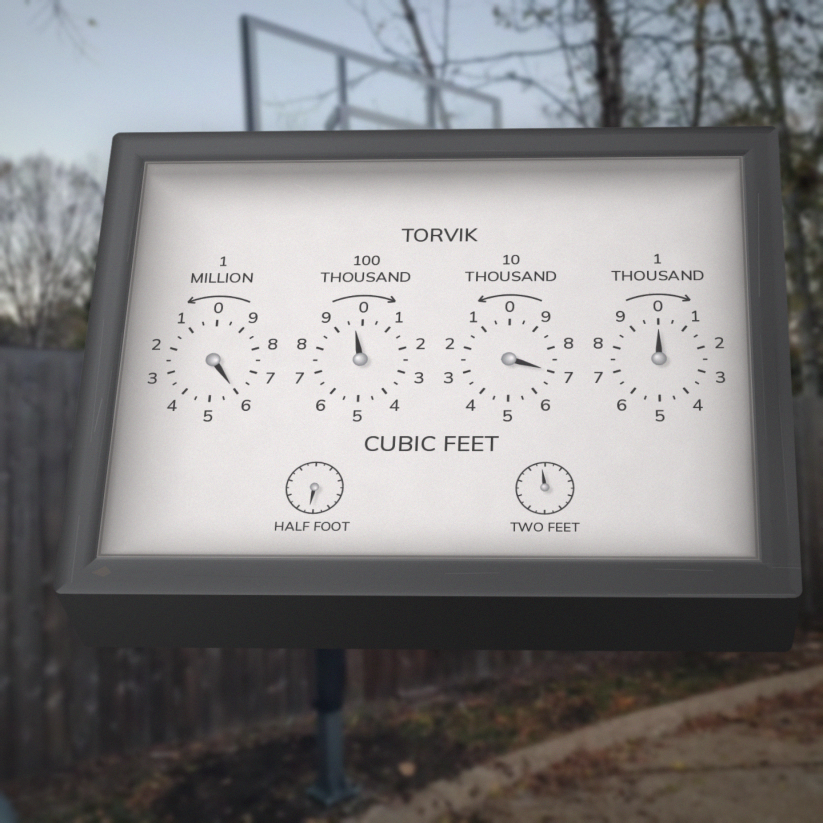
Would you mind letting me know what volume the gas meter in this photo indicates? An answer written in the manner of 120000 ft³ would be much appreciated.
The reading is 597000 ft³
